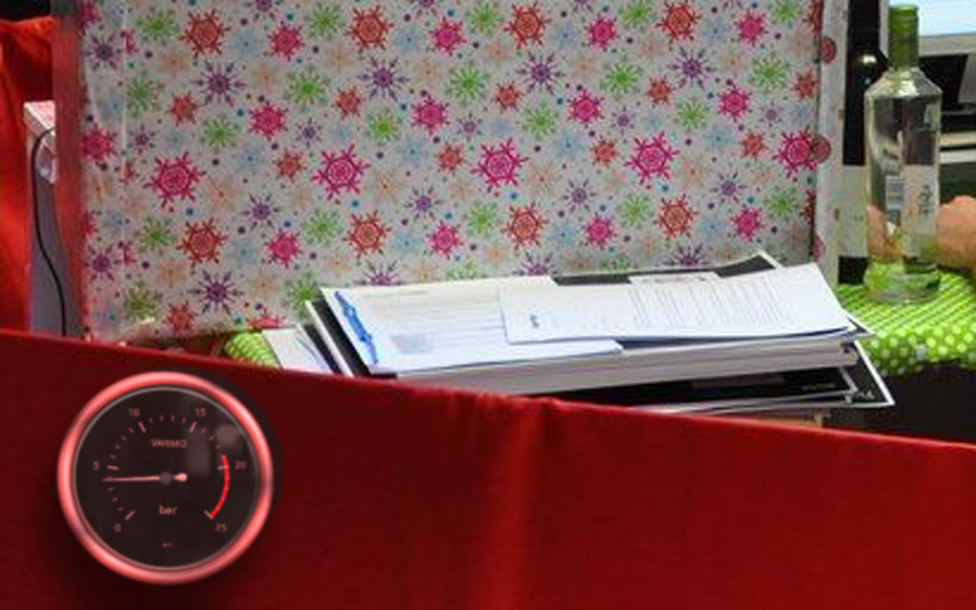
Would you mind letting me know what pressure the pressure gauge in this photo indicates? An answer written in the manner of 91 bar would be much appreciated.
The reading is 4 bar
